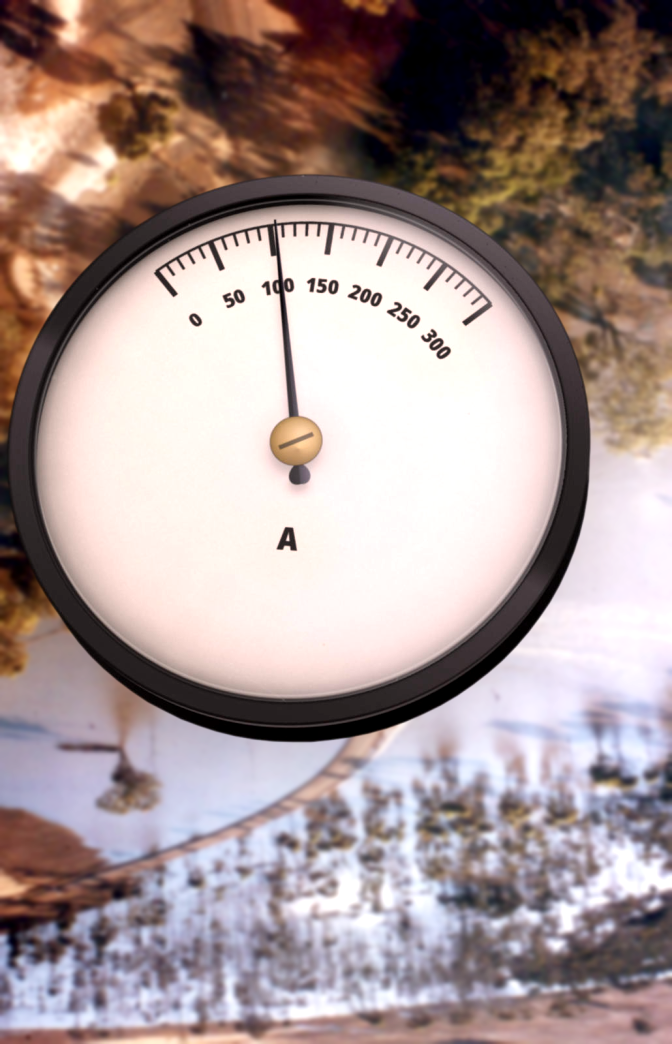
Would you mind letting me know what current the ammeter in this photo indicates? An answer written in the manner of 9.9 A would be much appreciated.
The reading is 105 A
